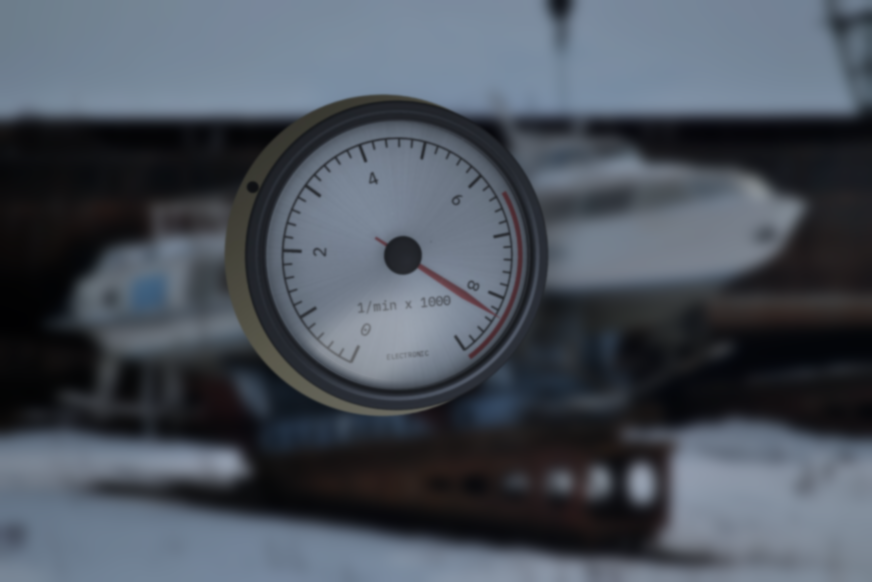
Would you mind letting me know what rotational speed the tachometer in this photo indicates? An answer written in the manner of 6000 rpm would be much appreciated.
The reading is 8300 rpm
